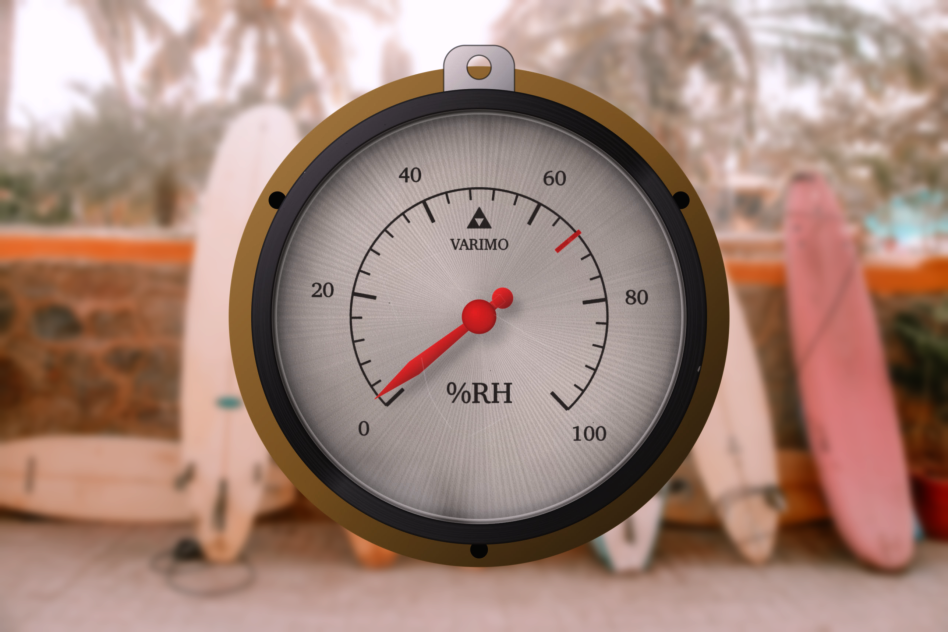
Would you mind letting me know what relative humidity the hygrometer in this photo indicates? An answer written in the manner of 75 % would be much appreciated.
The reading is 2 %
